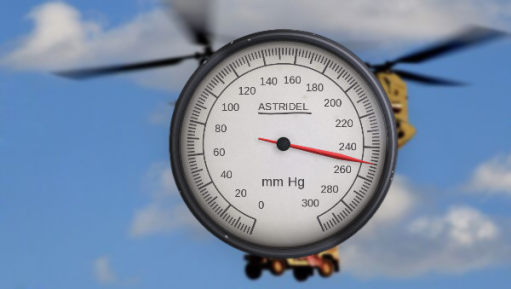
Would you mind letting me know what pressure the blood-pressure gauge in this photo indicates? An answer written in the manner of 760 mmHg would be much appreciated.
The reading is 250 mmHg
